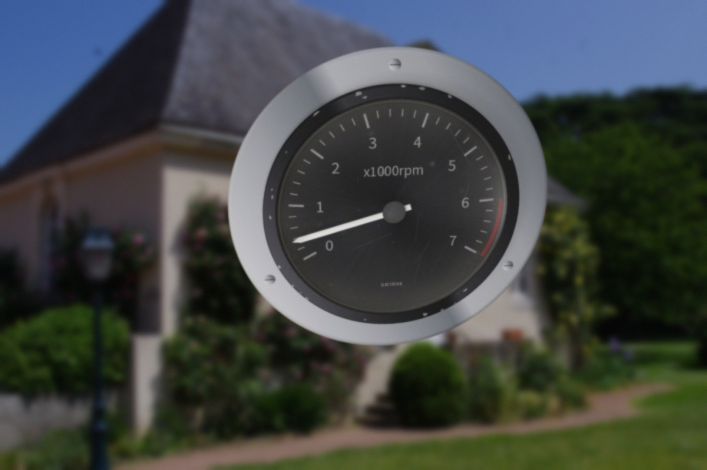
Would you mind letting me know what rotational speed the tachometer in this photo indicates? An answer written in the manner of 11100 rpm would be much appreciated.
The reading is 400 rpm
